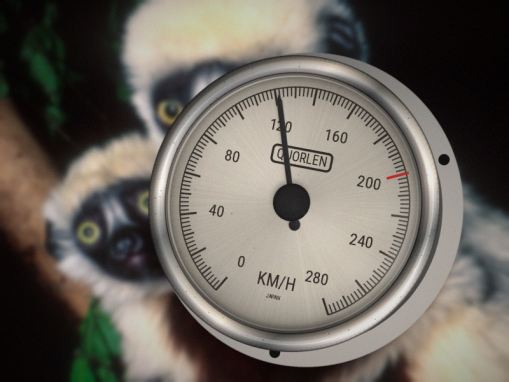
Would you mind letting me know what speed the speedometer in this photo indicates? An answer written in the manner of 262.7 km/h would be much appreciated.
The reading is 122 km/h
